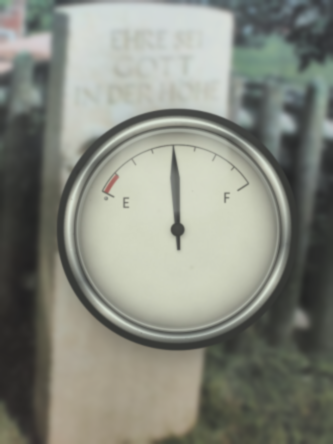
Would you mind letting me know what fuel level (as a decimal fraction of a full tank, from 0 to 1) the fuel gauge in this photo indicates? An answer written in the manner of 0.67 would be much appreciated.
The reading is 0.5
